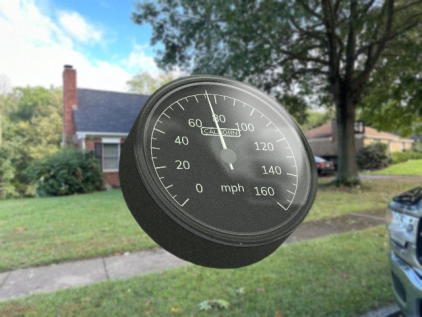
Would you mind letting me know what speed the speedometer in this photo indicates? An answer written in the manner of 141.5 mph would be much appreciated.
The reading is 75 mph
